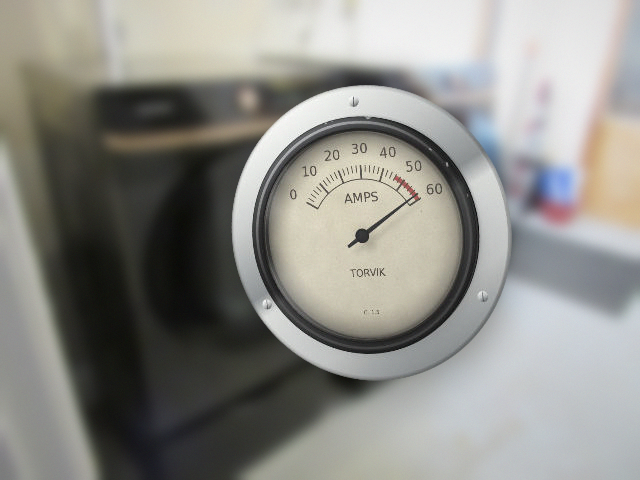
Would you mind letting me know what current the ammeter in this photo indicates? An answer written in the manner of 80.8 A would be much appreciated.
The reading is 58 A
